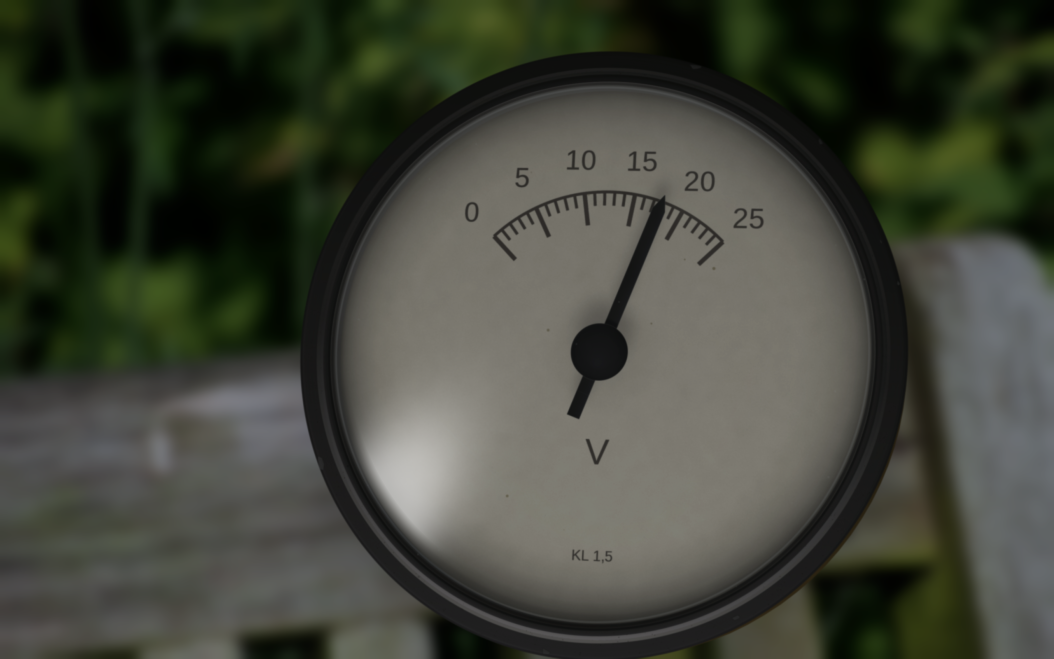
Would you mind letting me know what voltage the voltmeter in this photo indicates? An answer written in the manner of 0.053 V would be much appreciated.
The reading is 18 V
